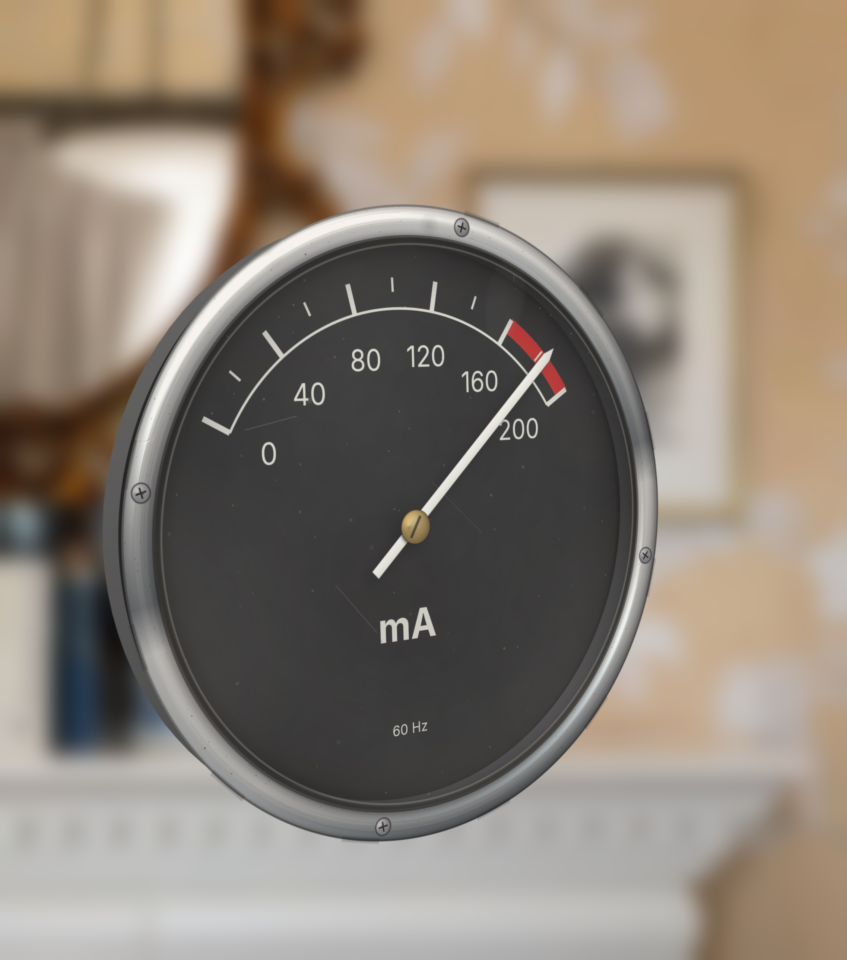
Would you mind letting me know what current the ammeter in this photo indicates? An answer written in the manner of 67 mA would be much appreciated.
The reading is 180 mA
